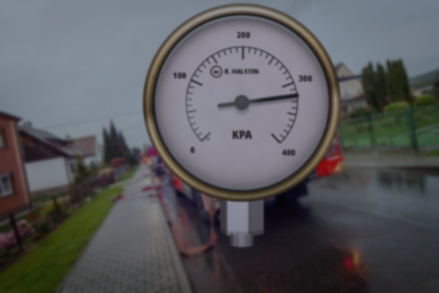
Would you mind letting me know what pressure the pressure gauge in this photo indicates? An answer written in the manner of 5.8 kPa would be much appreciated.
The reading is 320 kPa
